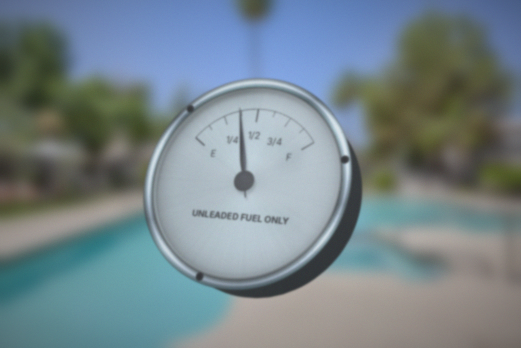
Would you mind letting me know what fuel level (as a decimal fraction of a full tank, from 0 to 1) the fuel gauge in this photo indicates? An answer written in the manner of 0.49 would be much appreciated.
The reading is 0.375
